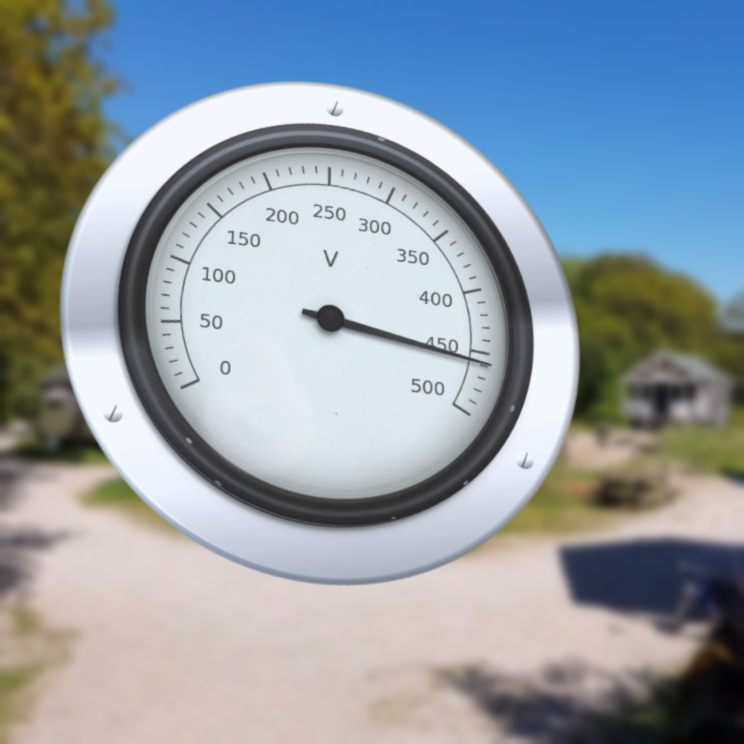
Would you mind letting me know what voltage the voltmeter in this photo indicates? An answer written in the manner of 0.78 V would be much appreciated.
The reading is 460 V
